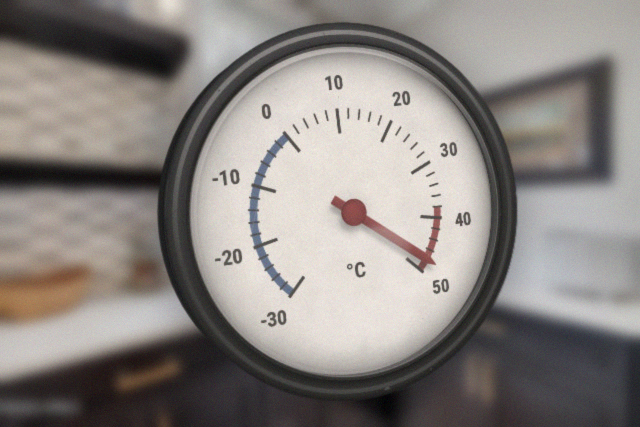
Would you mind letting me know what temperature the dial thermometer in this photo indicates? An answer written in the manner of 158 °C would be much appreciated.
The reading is 48 °C
